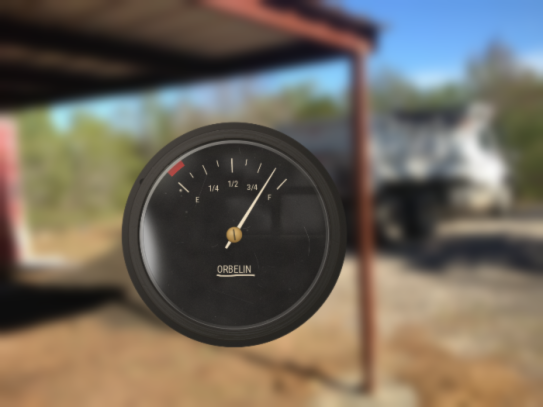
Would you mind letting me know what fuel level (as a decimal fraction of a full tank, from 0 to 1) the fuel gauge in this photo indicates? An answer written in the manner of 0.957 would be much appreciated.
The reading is 0.875
